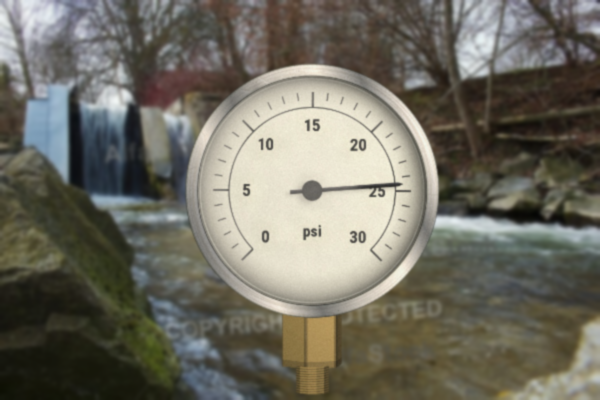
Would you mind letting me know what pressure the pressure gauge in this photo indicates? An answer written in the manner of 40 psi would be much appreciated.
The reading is 24.5 psi
